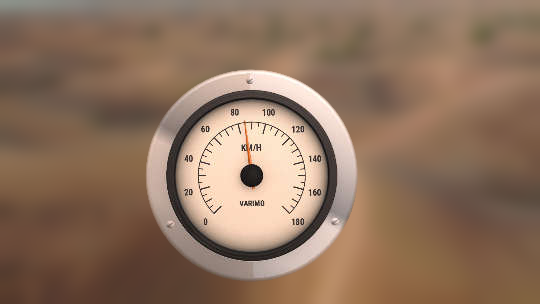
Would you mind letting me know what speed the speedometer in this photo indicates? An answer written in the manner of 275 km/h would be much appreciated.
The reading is 85 km/h
